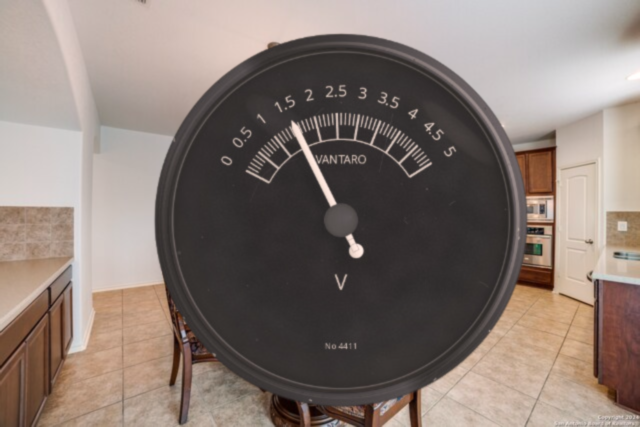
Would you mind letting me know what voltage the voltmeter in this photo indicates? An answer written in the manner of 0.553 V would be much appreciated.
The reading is 1.5 V
